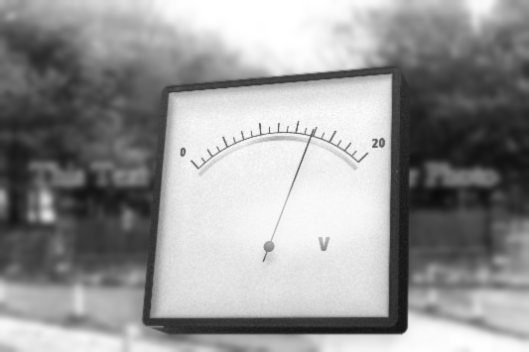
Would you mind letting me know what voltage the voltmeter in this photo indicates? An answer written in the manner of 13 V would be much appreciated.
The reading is 14 V
